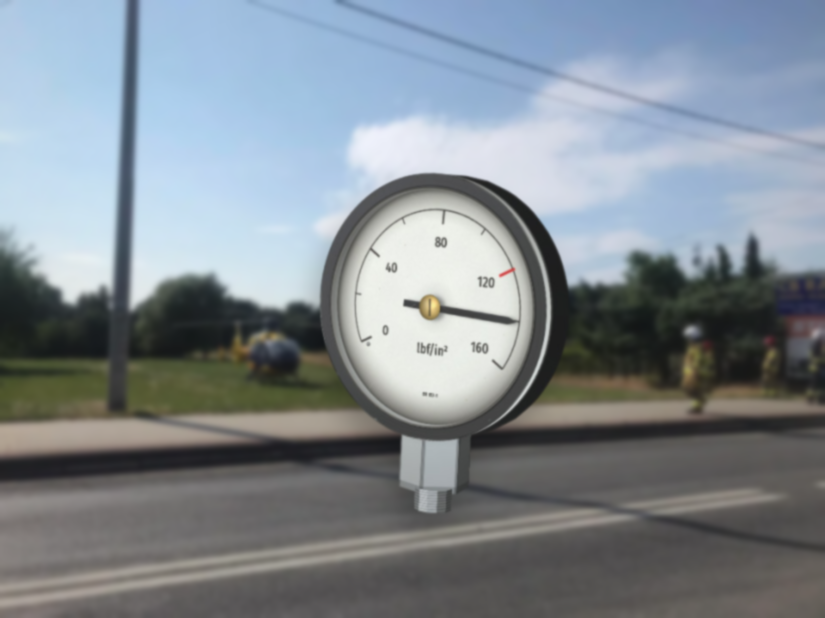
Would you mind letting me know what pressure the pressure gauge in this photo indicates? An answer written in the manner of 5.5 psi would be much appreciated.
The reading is 140 psi
